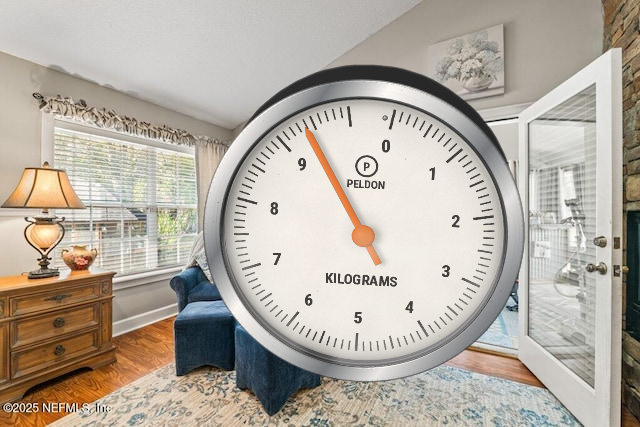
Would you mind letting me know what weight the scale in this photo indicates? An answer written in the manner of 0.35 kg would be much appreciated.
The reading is 9.4 kg
